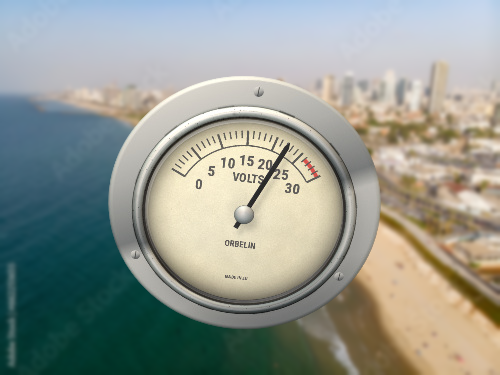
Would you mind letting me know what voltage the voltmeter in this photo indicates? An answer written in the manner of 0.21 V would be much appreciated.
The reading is 22 V
